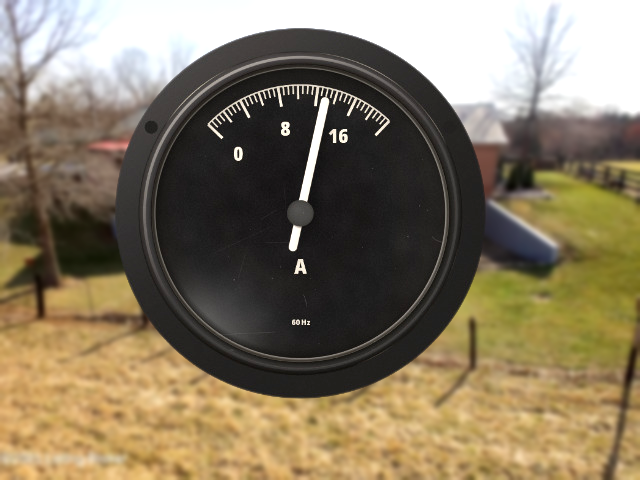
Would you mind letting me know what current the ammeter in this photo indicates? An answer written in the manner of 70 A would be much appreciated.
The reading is 13 A
